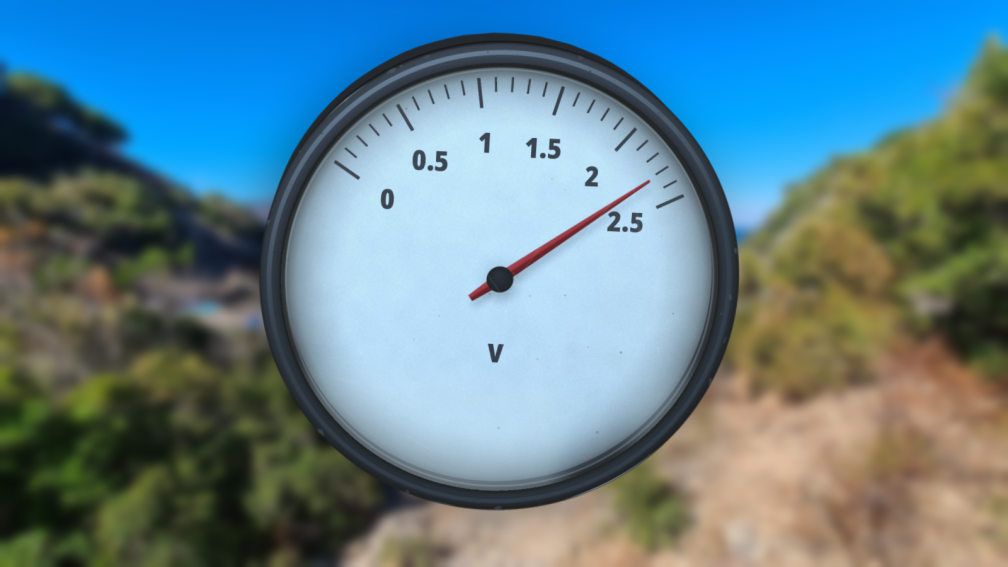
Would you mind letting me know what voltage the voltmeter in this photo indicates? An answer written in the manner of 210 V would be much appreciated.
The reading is 2.3 V
